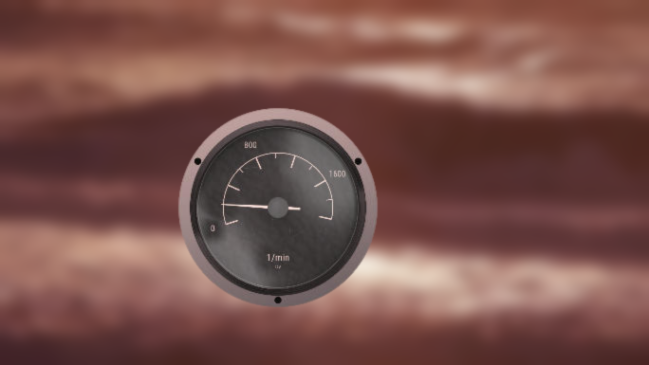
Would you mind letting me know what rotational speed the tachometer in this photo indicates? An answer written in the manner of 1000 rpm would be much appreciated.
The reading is 200 rpm
